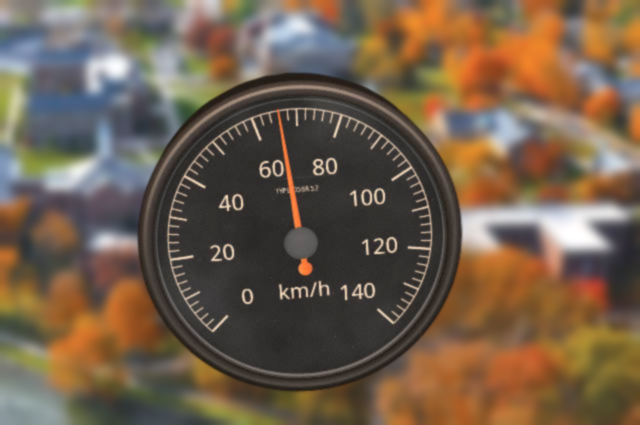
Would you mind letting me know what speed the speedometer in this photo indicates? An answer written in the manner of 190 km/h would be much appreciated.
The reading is 66 km/h
